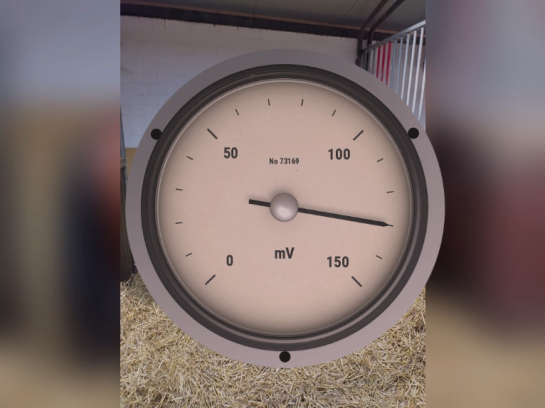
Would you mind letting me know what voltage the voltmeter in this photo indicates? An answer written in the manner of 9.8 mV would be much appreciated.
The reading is 130 mV
